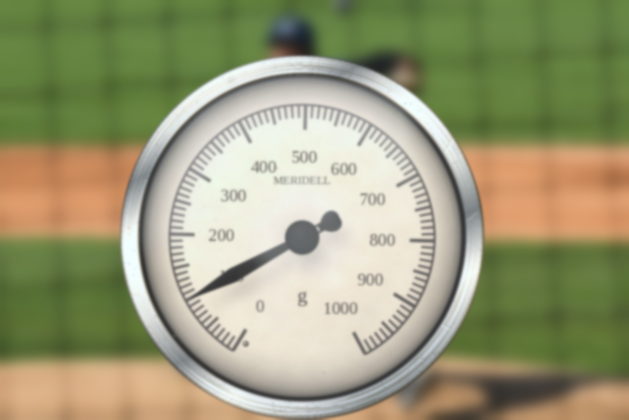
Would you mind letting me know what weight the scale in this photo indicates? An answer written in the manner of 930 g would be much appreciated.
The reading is 100 g
